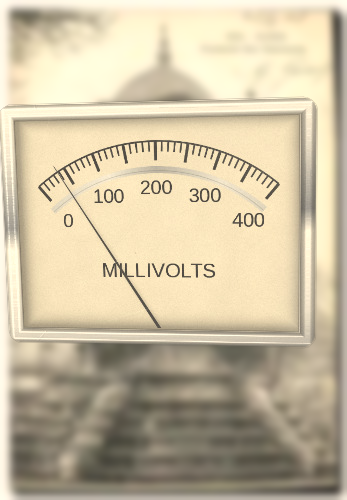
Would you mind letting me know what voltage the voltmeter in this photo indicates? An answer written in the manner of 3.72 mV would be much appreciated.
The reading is 40 mV
